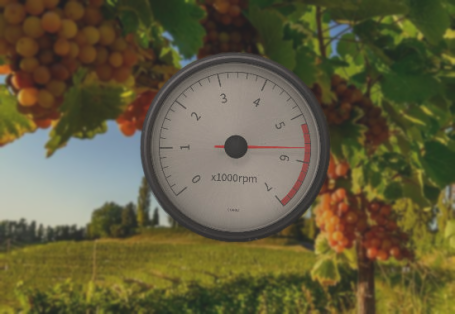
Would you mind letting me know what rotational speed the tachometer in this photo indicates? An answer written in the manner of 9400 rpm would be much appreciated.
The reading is 5700 rpm
